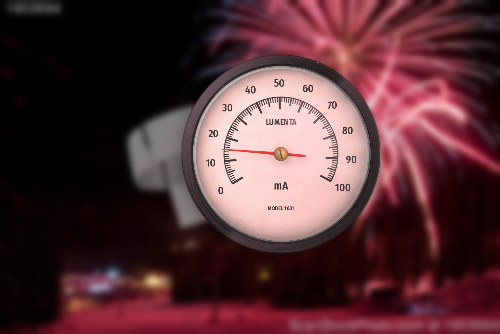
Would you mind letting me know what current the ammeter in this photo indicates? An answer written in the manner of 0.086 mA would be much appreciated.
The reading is 15 mA
